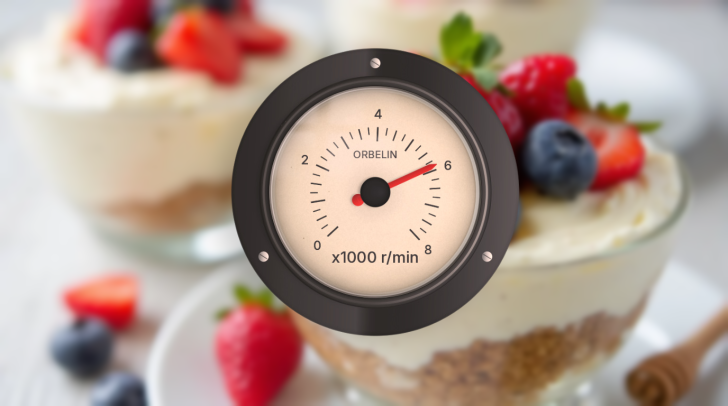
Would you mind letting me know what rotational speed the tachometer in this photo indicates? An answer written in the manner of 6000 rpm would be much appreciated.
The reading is 5875 rpm
